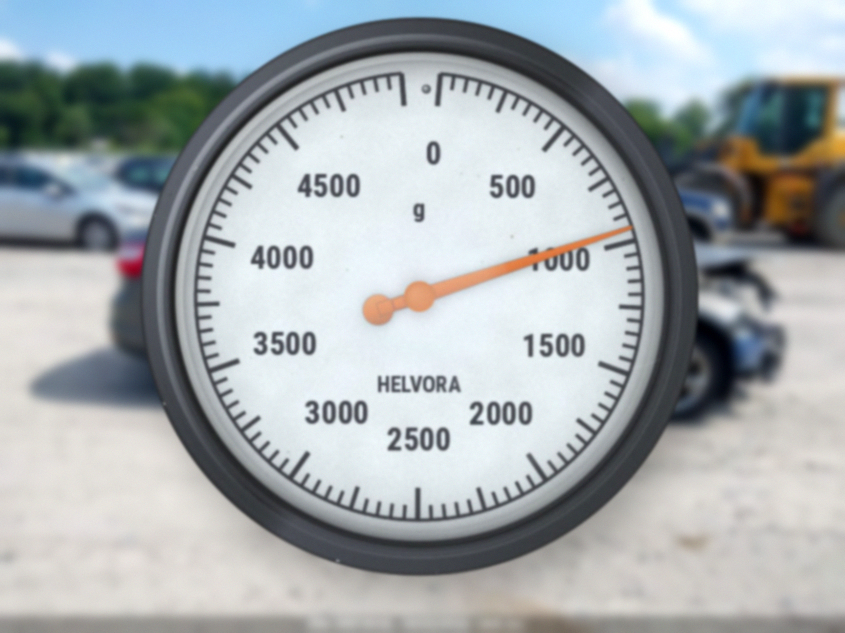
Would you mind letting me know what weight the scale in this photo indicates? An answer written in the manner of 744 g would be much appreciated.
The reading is 950 g
